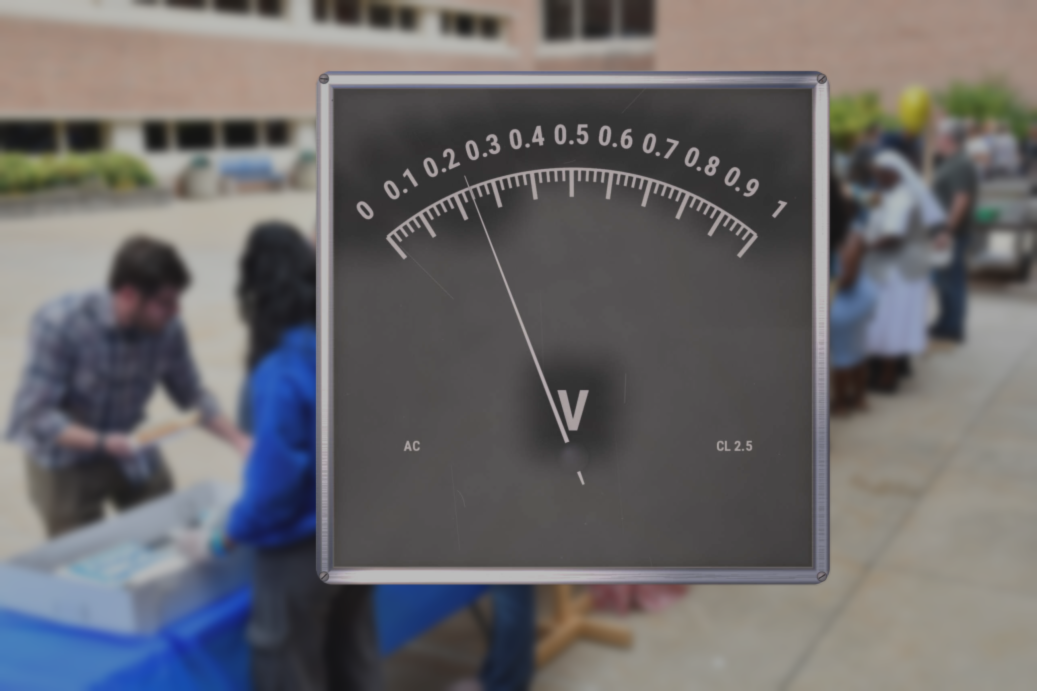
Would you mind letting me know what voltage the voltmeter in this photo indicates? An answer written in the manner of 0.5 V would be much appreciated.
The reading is 0.24 V
